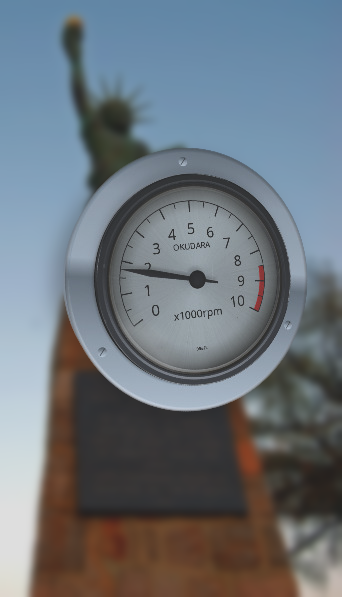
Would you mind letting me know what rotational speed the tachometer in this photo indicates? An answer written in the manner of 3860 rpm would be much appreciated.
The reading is 1750 rpm
